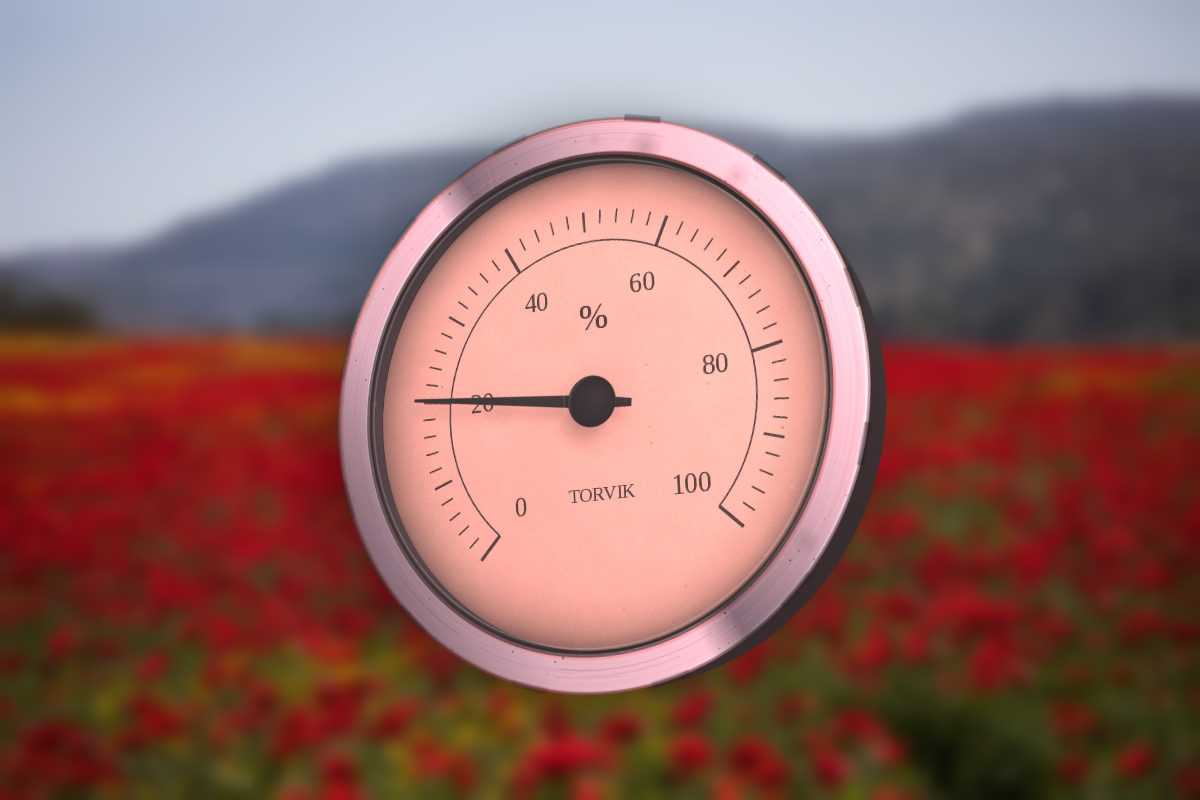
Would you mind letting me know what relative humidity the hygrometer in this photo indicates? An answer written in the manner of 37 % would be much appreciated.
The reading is 20 %
